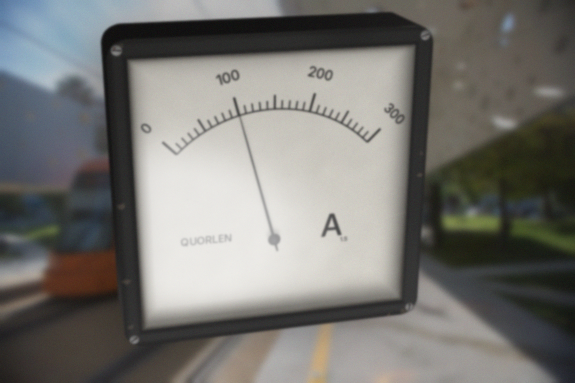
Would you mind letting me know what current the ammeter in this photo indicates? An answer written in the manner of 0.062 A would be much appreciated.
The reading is 100 A
